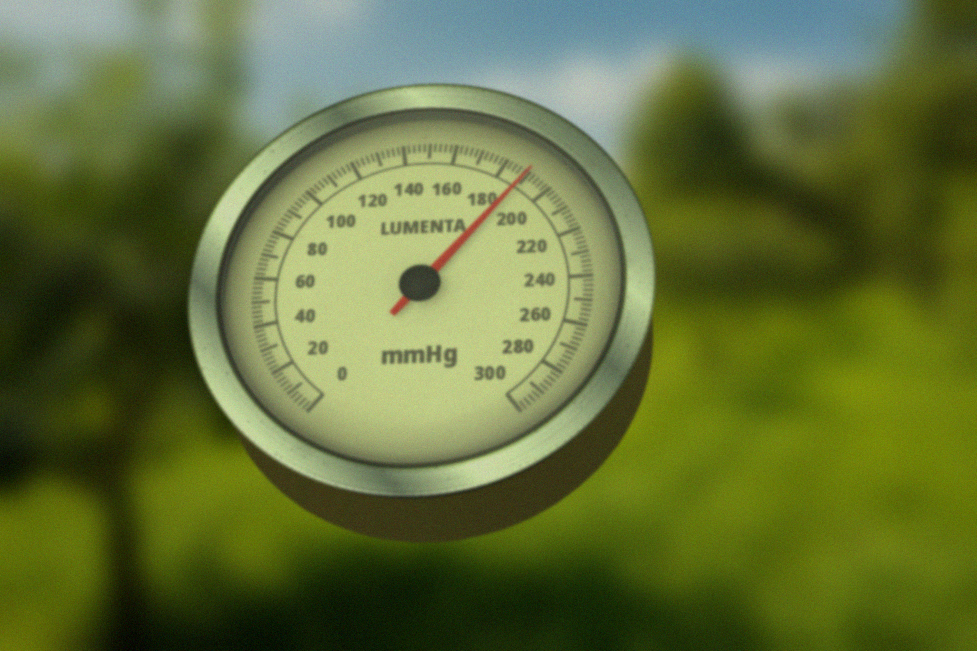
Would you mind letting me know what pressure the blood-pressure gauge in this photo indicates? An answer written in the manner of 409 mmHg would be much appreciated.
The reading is 190 mmHg
